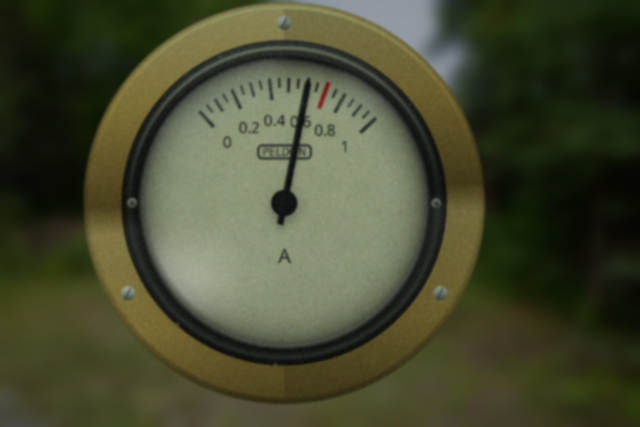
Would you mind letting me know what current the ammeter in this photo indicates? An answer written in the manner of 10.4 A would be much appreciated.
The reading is 0.6 A
